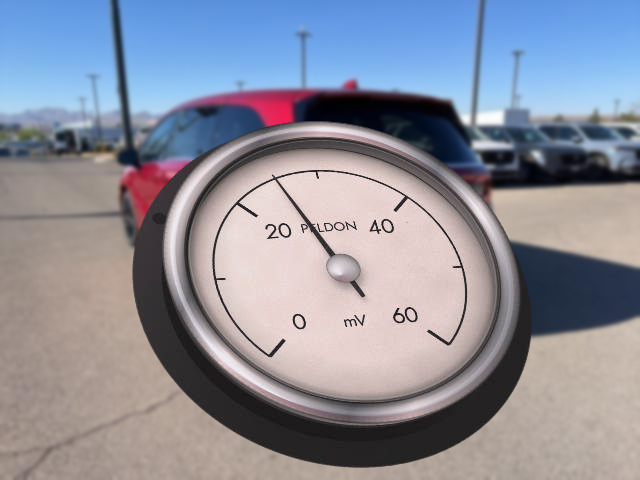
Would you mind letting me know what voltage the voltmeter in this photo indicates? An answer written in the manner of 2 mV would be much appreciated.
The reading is 25 mV
